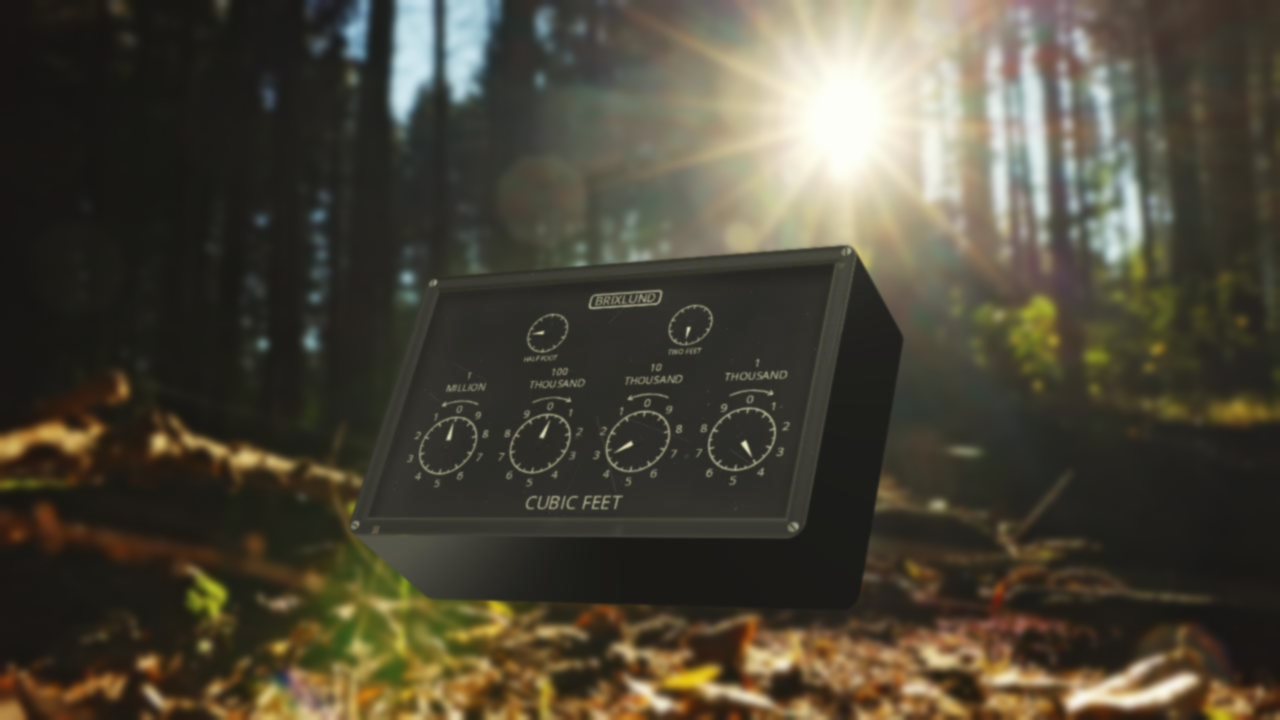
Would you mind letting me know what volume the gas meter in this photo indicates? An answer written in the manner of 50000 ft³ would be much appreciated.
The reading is 3400 ft³
